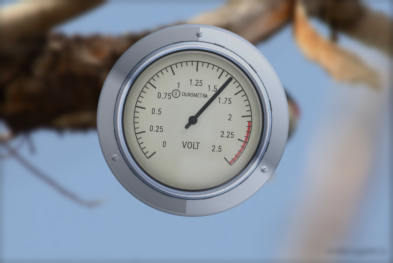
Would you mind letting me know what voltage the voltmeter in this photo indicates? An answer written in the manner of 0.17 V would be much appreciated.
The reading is 1.6 V
